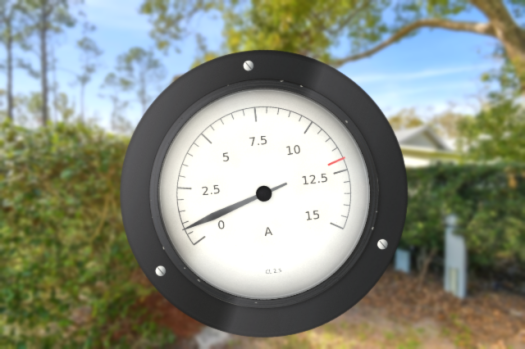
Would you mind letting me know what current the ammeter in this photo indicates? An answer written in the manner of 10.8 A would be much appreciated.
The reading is 0.75 A
